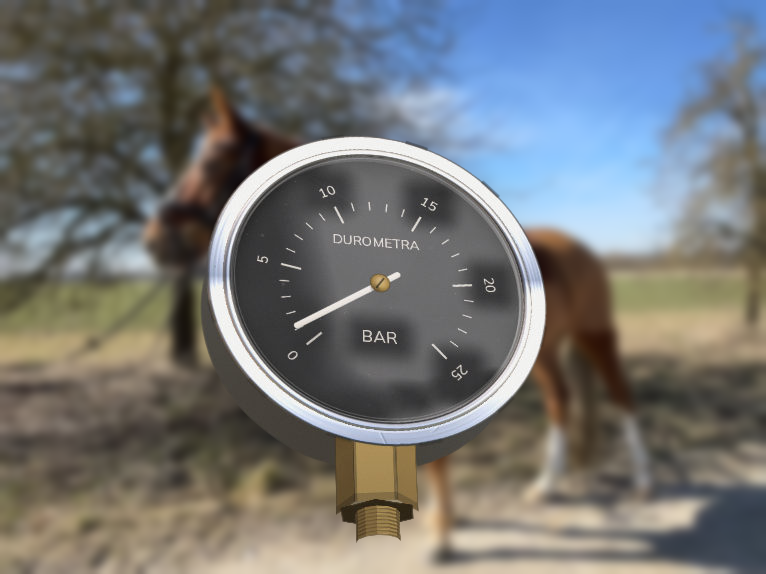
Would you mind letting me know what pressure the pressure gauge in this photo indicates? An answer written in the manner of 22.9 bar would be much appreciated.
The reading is 1 bar
